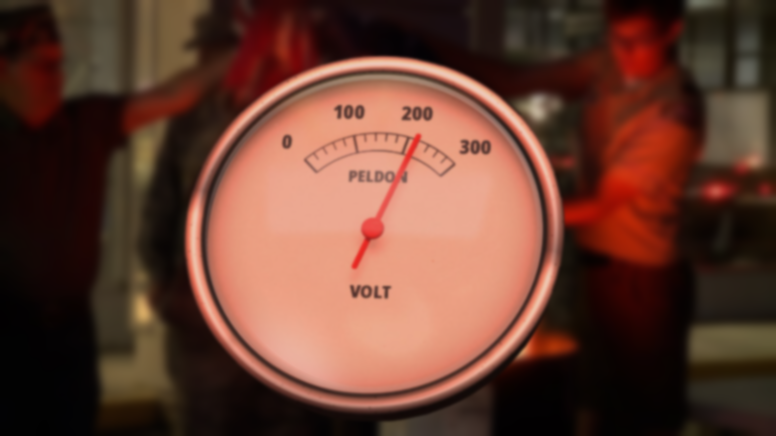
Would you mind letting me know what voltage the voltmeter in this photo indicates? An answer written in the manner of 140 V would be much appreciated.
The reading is 220 V
